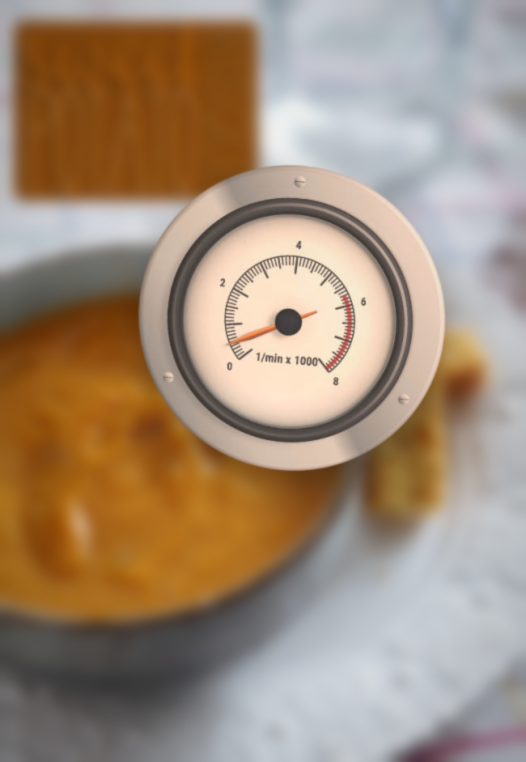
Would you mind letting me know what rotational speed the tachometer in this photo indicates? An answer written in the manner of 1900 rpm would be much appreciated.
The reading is 500 rpm
